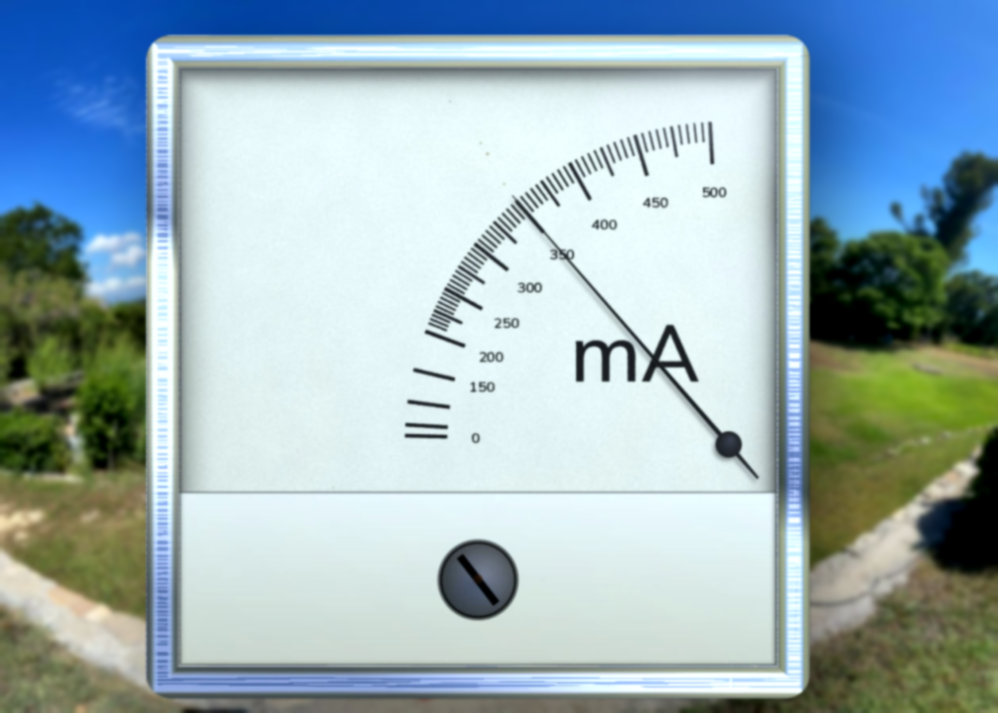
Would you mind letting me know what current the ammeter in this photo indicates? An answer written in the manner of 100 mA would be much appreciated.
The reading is 350 mA
